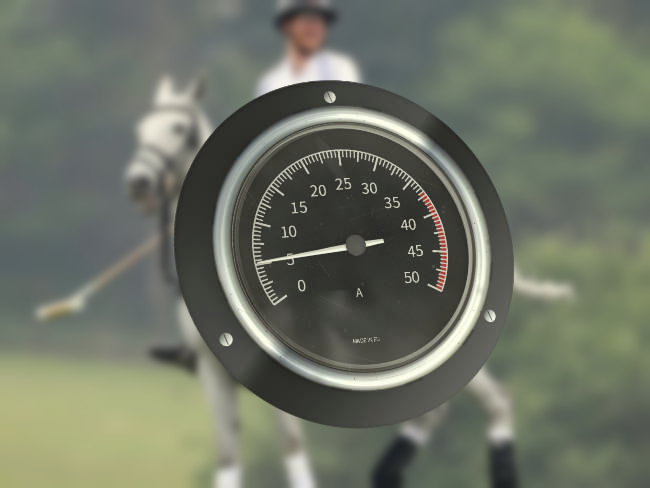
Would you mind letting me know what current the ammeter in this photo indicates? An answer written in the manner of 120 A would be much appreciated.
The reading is 5 A
